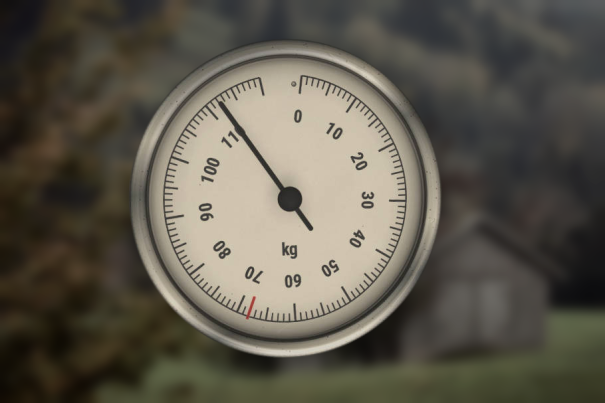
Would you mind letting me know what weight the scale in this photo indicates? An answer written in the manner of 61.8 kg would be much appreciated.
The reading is 112 kg
